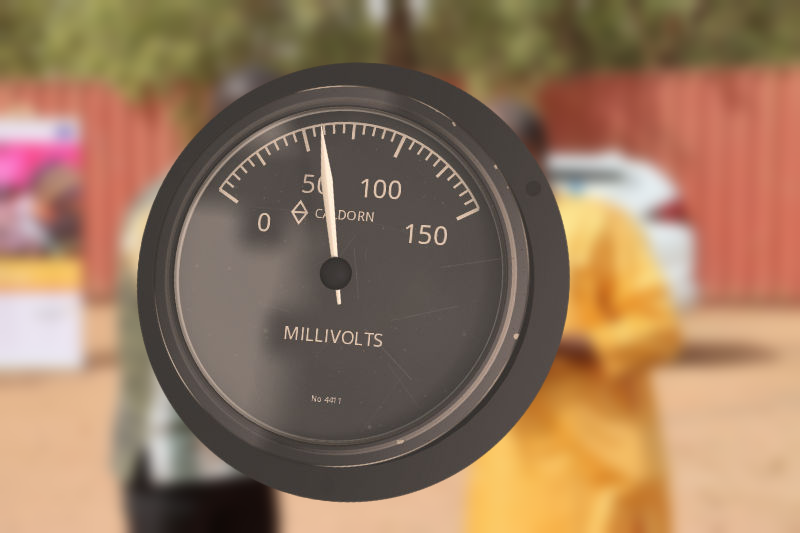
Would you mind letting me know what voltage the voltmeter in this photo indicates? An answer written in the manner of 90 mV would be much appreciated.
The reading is 60 mV
